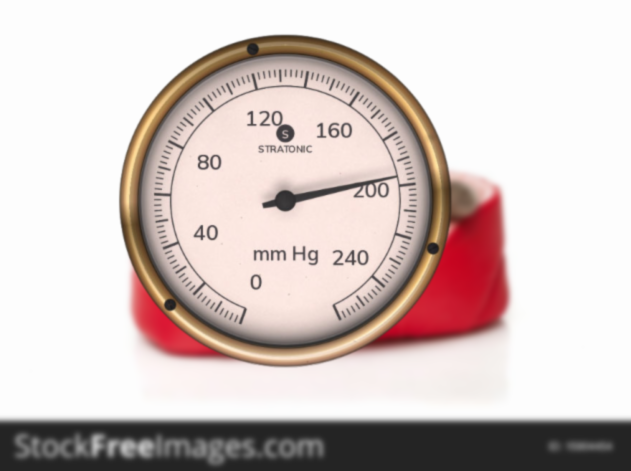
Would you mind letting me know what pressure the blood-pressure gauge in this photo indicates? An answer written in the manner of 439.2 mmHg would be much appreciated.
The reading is 196 mmHg
